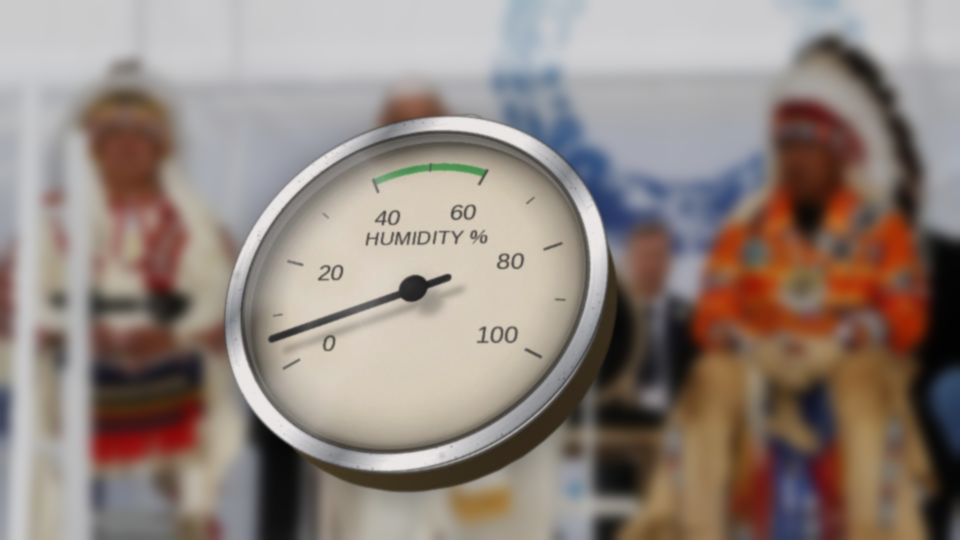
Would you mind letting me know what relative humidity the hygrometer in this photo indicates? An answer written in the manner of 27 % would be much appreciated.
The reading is 5 %
